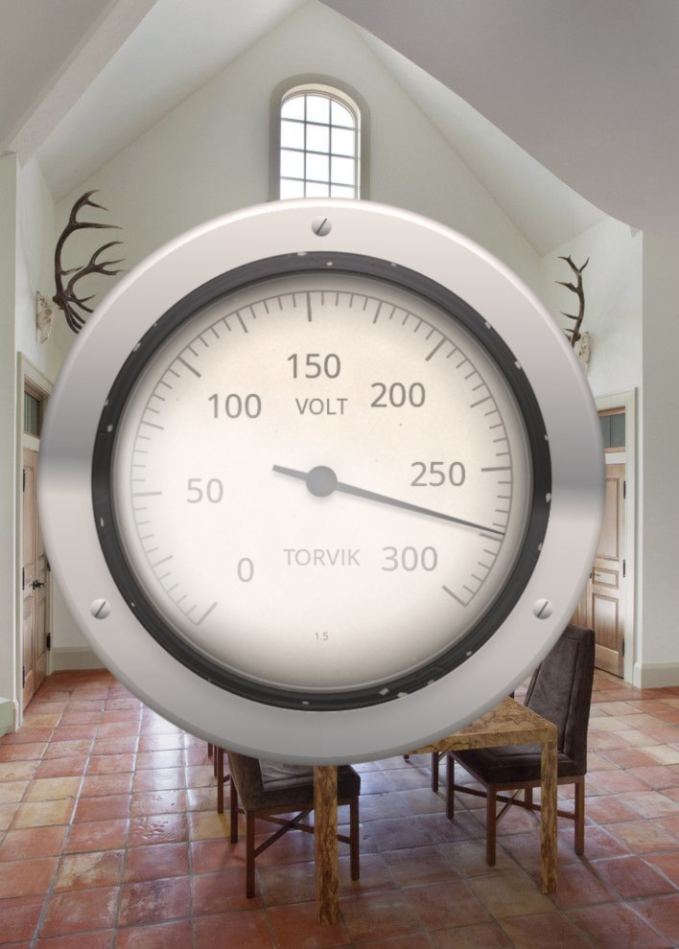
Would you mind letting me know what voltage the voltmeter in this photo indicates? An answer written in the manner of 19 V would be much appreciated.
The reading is 272.5 V
